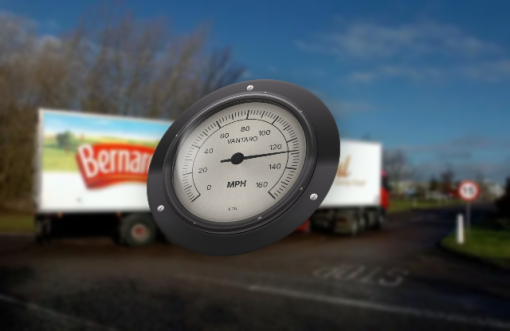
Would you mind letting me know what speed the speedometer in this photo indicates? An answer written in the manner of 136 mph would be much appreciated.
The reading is 130 mph
